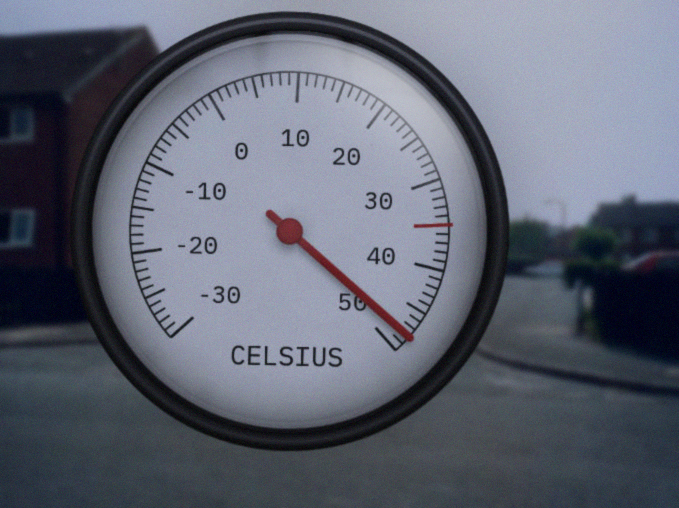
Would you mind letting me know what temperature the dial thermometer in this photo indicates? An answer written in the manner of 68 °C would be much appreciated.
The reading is 48 °C
